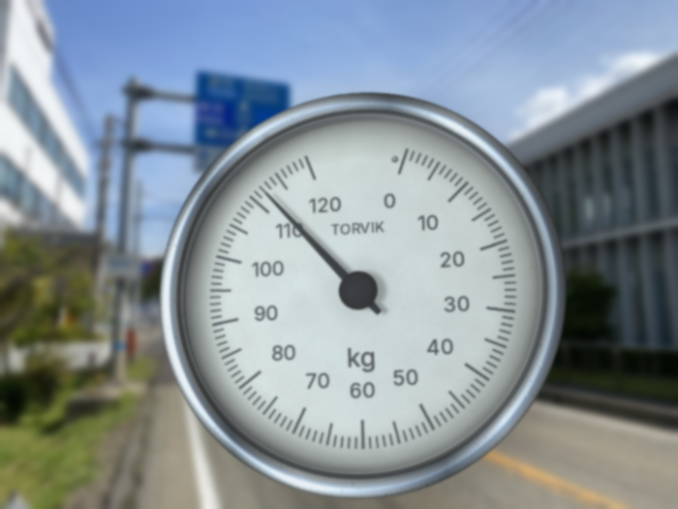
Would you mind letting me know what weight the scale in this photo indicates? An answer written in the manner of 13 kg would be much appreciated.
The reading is 112 kg
